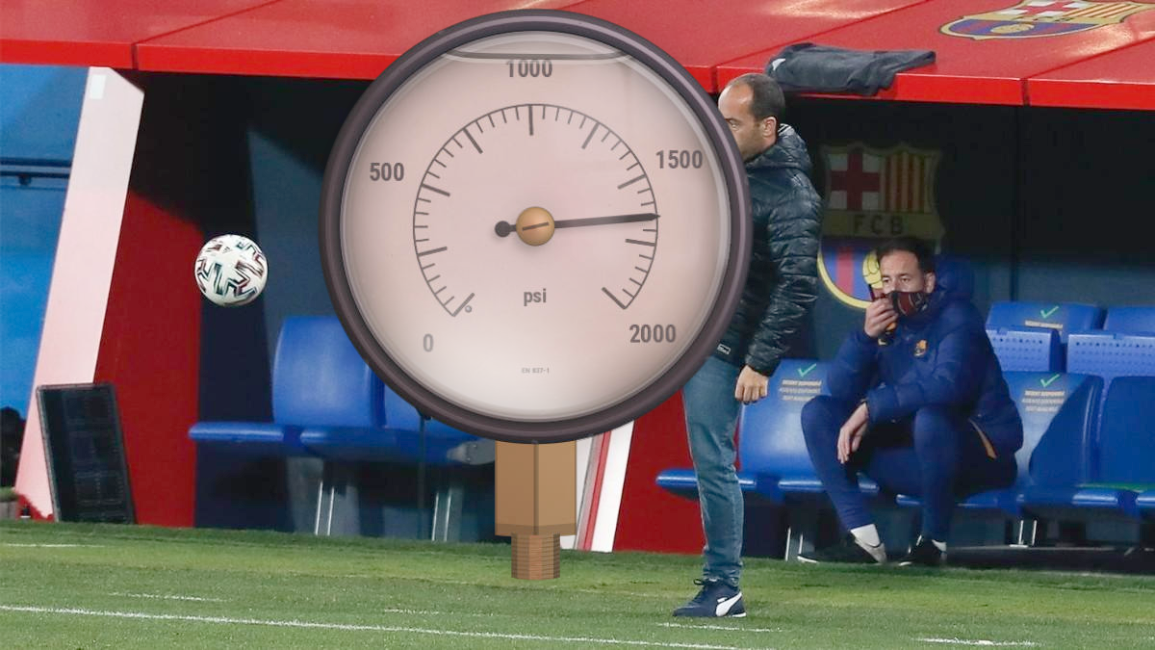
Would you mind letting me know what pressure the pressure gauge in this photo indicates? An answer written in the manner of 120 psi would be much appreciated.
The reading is 1650 psi
